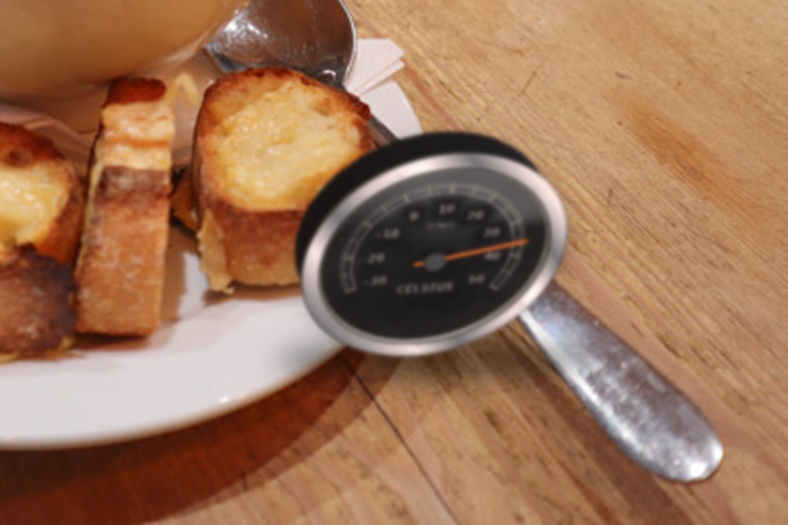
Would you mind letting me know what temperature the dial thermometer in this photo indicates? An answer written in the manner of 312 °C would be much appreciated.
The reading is 35 °C
